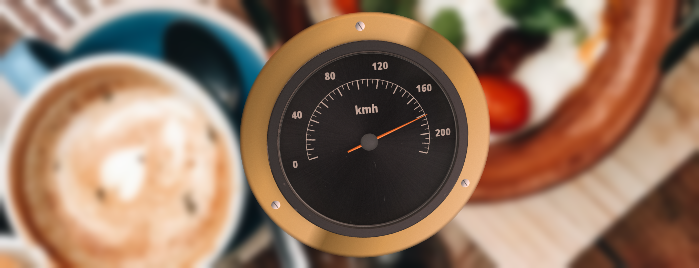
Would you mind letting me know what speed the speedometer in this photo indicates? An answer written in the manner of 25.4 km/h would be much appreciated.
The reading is 180 km/h
